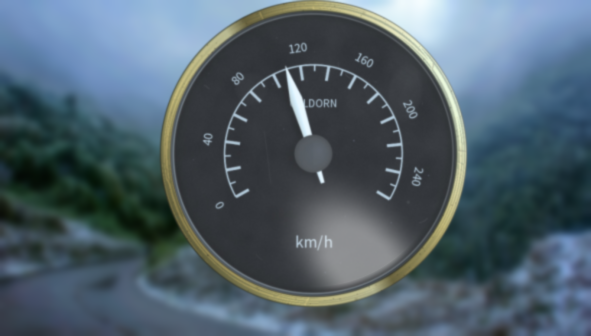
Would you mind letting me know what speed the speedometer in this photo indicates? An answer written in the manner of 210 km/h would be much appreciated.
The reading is 110 km/h
